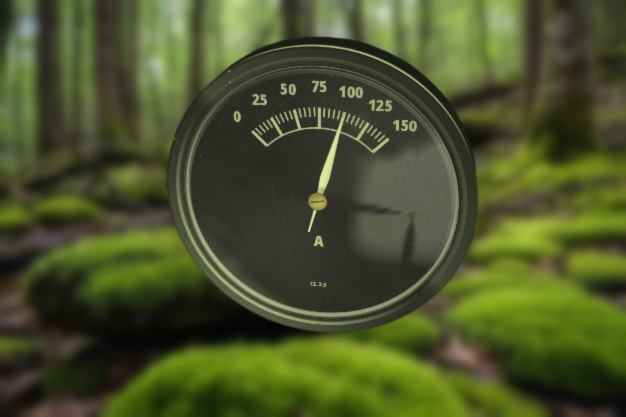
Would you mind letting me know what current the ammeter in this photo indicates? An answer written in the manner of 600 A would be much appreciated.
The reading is 100 A
